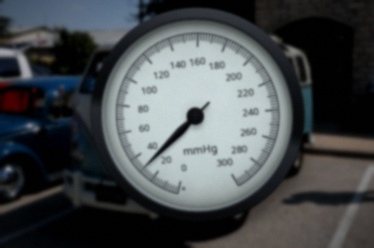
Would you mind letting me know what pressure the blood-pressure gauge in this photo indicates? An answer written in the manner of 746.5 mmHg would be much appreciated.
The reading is 30 mmHg
